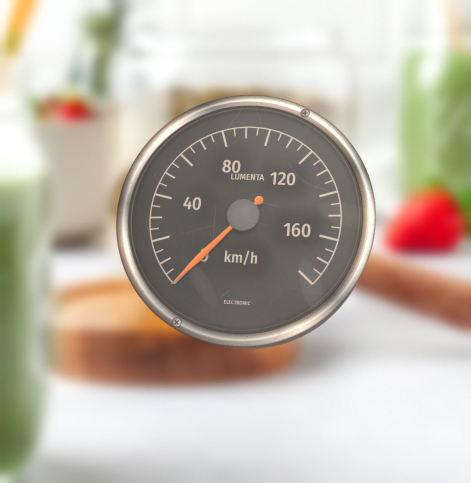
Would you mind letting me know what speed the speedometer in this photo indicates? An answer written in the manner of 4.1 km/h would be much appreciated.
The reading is 0 km/h
